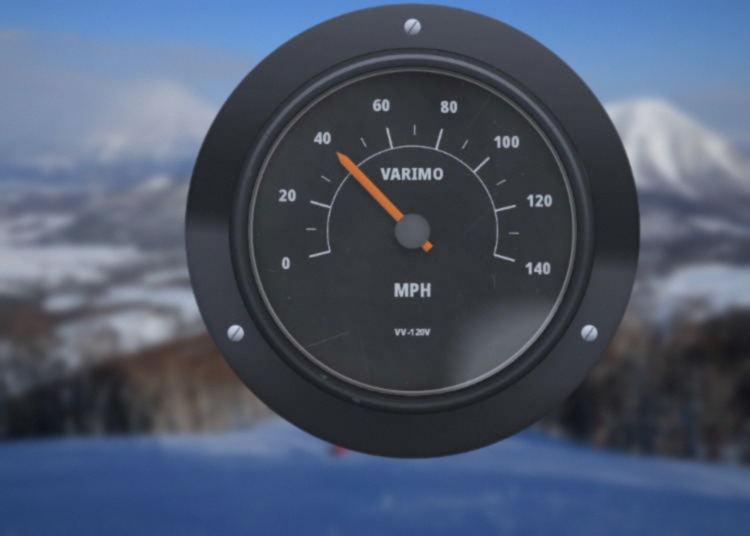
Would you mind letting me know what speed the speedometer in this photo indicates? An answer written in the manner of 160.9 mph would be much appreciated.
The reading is 40 mph
